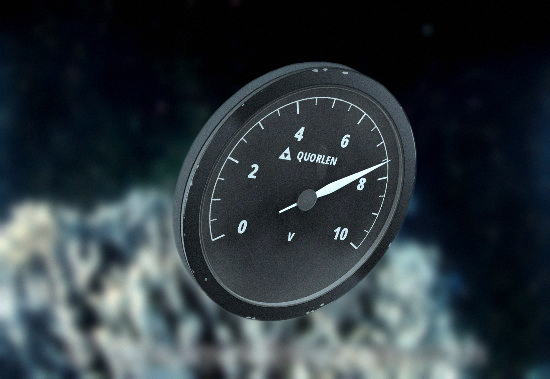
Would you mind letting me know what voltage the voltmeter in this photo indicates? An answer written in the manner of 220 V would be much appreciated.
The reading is 7.5 V
